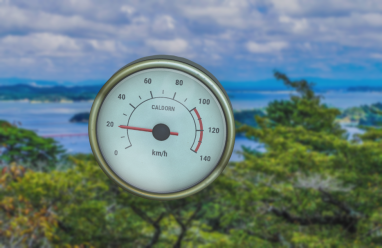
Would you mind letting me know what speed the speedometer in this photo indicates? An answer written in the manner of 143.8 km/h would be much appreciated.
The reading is 20 km/h
